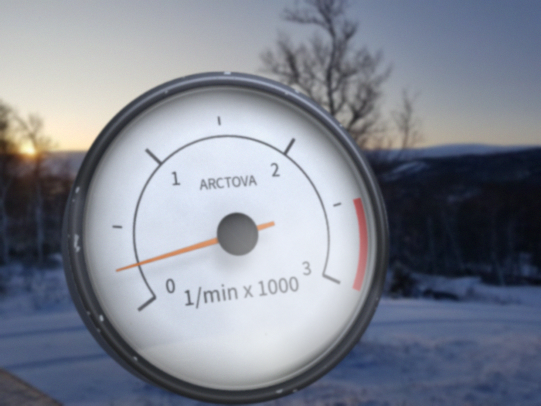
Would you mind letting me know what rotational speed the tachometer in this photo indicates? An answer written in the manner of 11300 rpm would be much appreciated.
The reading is 250 rpm
